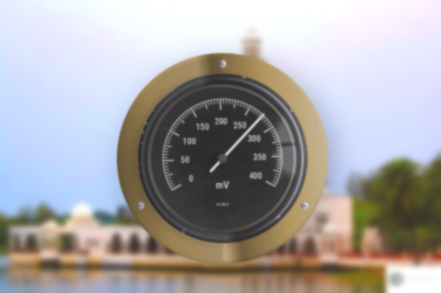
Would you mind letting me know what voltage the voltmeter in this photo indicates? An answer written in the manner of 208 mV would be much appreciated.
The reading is 275 mV
